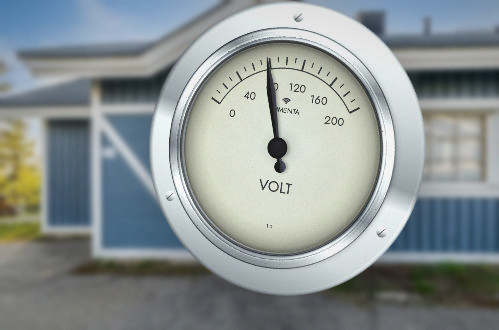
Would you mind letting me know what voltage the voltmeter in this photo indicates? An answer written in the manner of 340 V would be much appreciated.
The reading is 80 V
